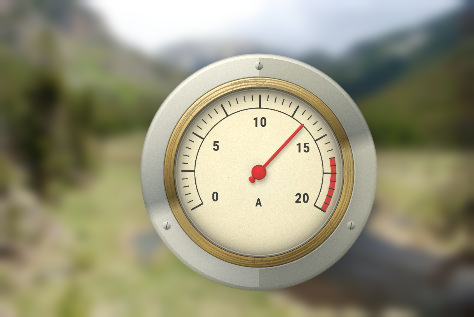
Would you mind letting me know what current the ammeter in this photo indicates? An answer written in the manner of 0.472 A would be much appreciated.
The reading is 13.5 A
